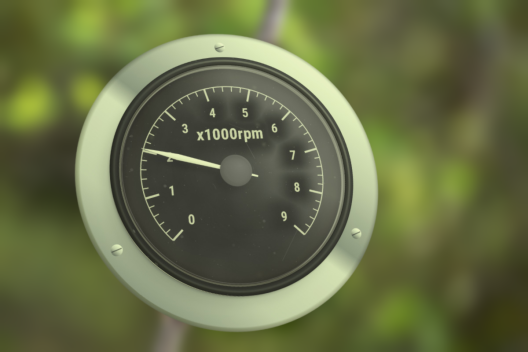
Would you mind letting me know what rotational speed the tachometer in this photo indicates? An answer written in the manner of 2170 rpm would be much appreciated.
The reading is 2000 rpm
